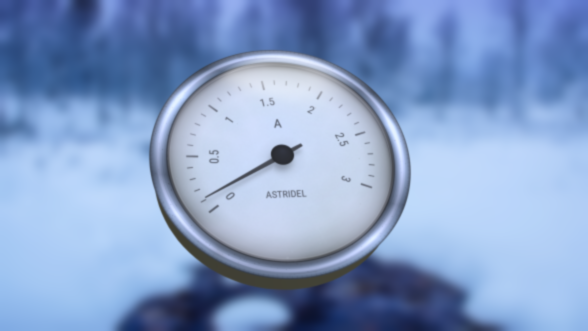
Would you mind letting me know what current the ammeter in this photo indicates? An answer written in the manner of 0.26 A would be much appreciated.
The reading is 0.1 A
